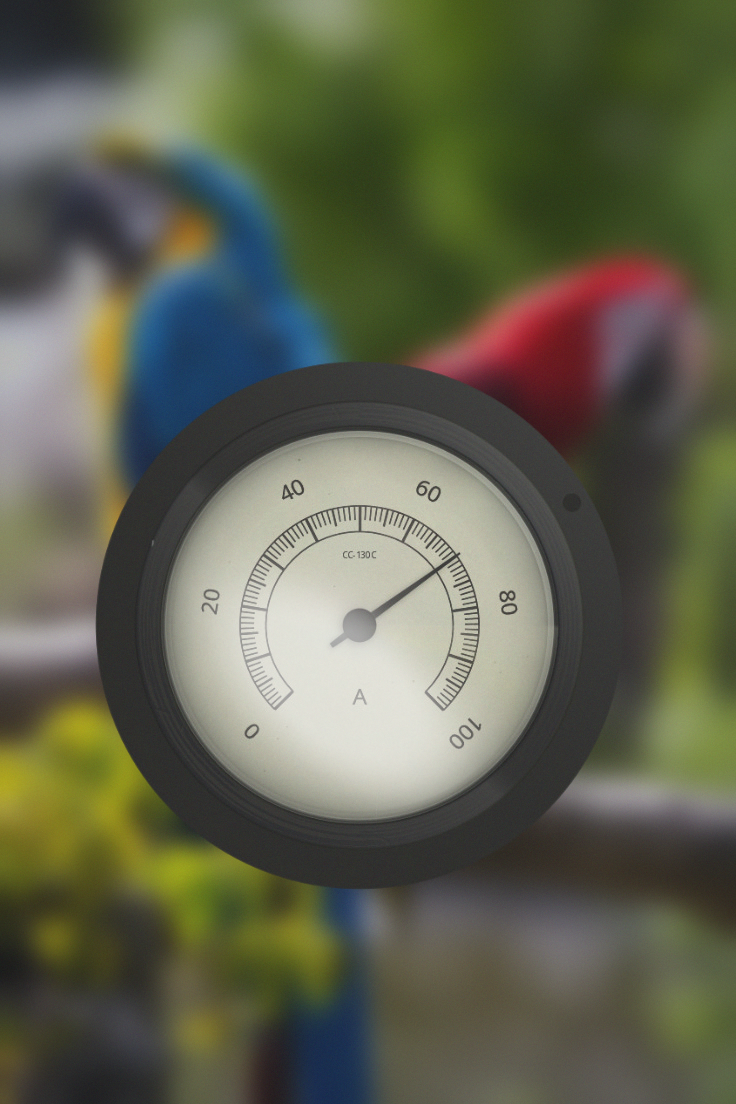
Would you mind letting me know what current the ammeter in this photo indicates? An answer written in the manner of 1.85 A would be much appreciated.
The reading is 70 A
